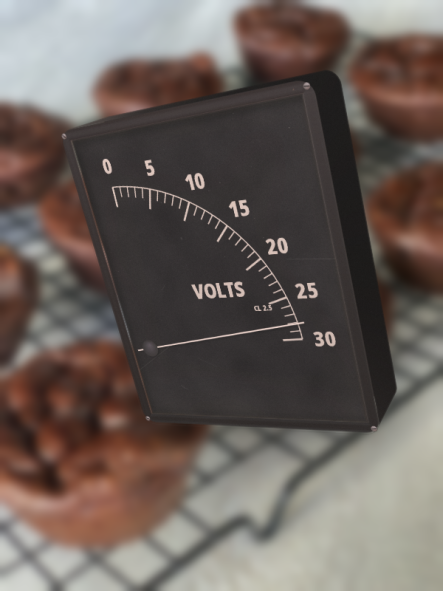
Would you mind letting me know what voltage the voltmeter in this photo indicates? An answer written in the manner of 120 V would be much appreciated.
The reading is 28 V
